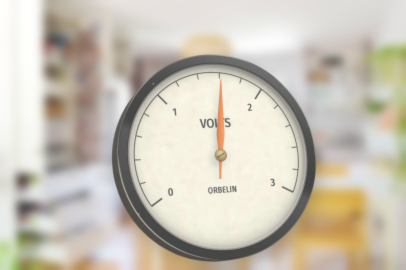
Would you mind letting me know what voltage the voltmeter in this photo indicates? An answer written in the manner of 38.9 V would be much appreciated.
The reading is 1.6 V
